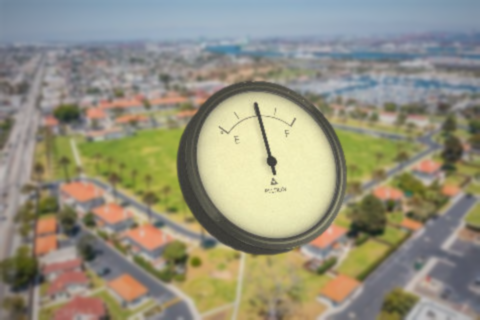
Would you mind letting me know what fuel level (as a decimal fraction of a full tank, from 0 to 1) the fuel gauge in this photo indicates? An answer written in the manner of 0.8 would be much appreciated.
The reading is 0.5
